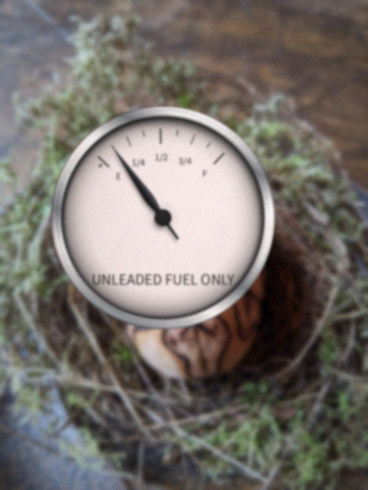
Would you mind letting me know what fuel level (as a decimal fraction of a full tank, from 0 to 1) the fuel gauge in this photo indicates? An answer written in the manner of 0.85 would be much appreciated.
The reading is 0.125
